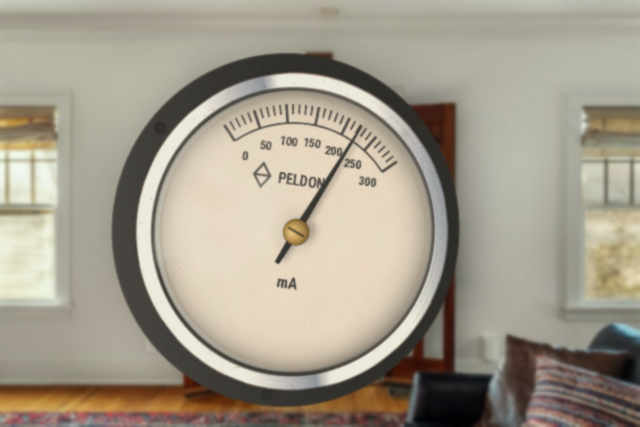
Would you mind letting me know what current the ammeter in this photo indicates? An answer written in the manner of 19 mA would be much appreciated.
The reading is 220 mA
